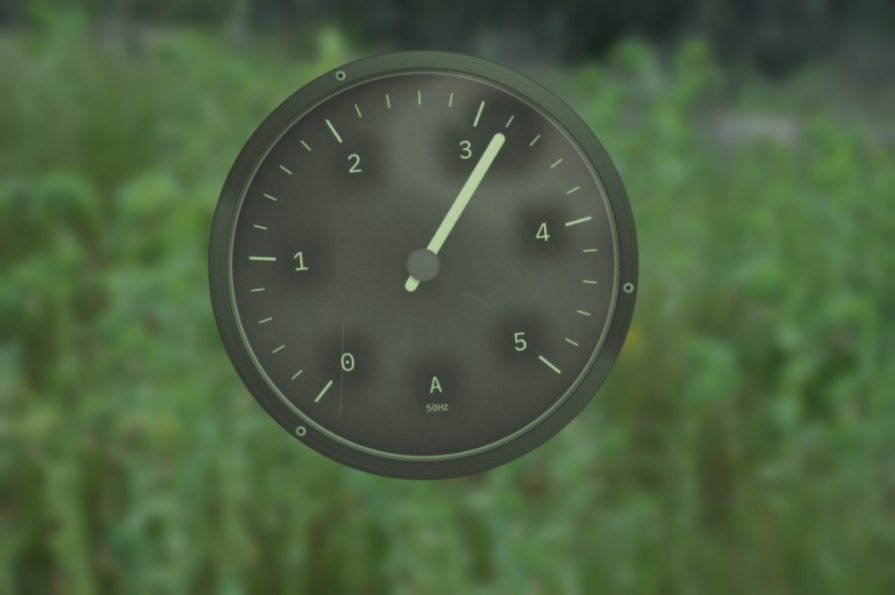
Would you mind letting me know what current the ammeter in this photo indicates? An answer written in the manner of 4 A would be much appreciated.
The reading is 3.2 A
